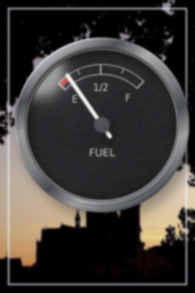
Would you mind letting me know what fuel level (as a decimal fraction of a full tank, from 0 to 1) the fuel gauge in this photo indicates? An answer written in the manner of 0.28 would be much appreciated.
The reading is 0.125
